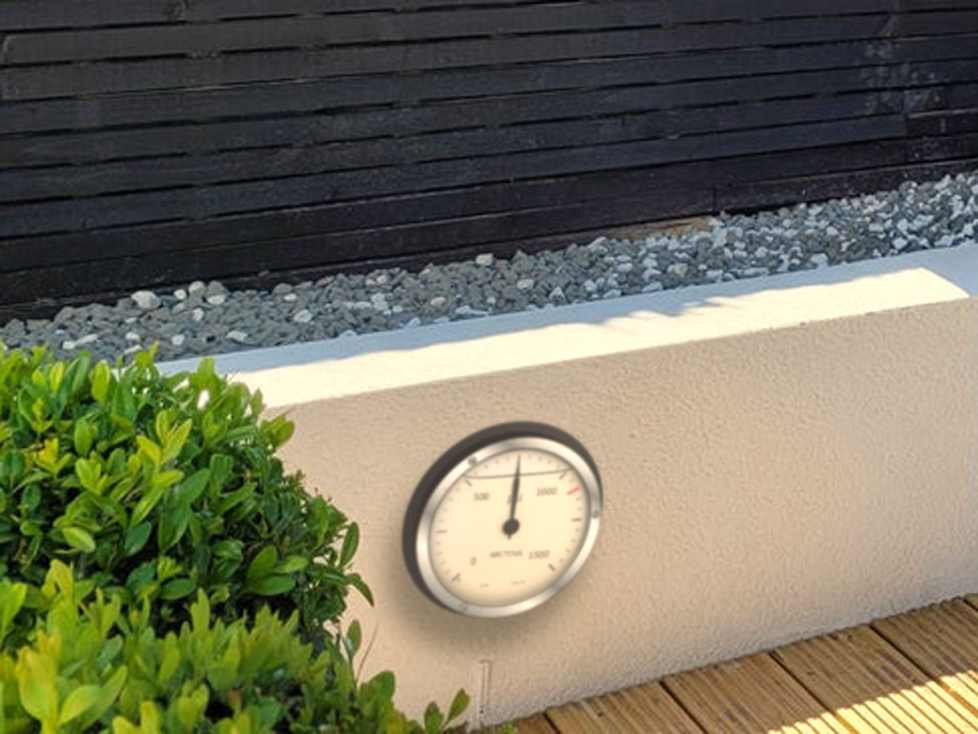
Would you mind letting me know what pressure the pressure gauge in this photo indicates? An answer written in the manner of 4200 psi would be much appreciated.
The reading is 750 psi
